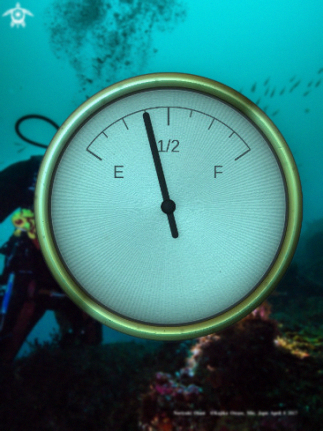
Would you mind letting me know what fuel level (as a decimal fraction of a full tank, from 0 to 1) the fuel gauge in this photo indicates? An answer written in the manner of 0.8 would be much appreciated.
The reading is 0.375
